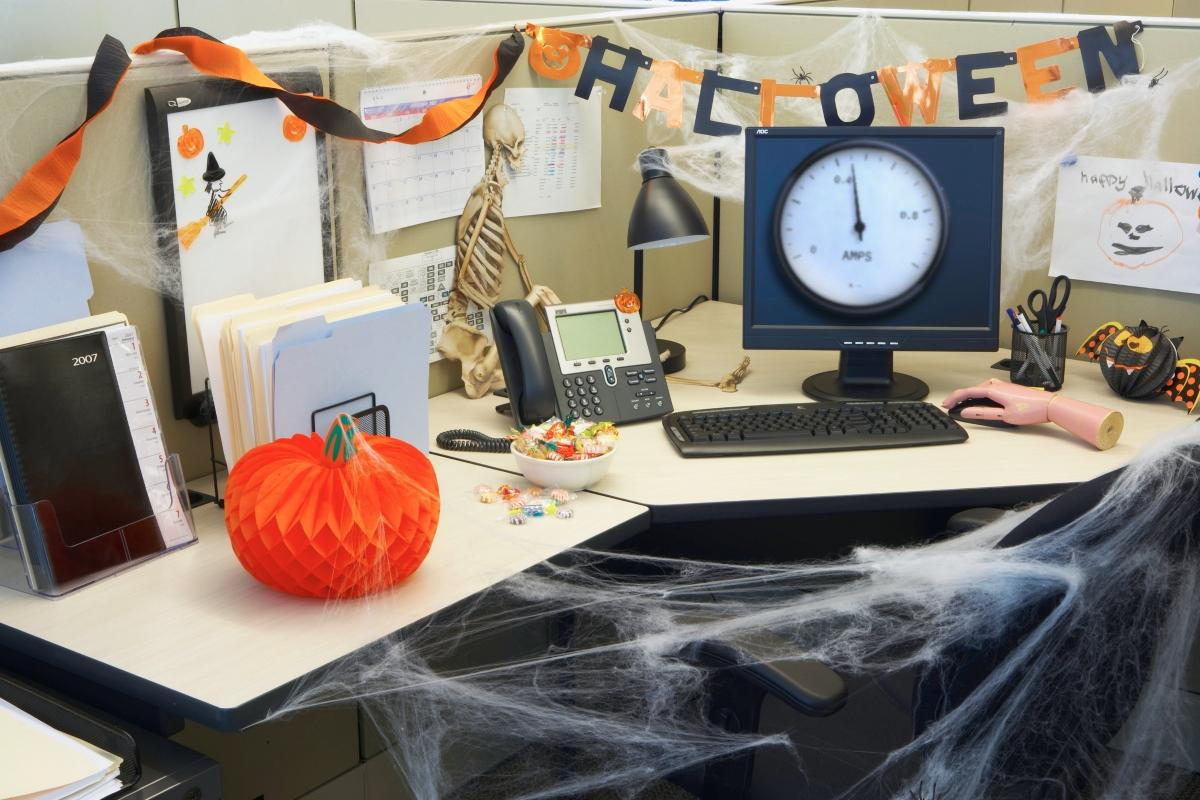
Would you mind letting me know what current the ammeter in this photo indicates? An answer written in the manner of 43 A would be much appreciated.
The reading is 0.45 A
